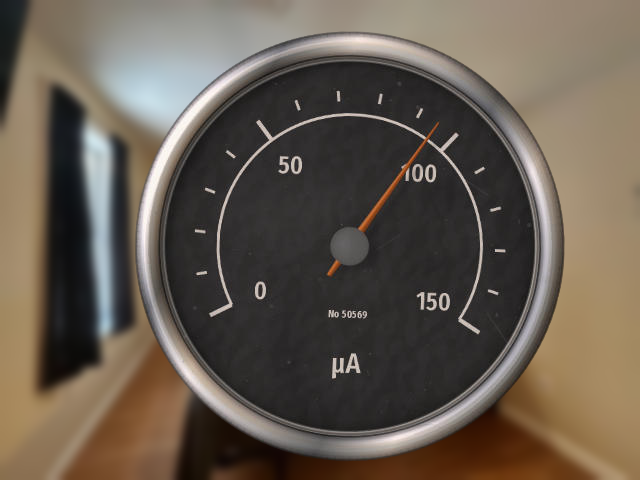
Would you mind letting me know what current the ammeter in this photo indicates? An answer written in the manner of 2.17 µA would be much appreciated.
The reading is 95 µA
